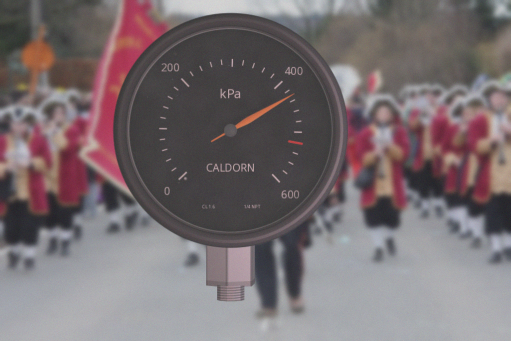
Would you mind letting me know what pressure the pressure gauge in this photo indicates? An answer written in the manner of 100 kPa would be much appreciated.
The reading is 430 kPa
